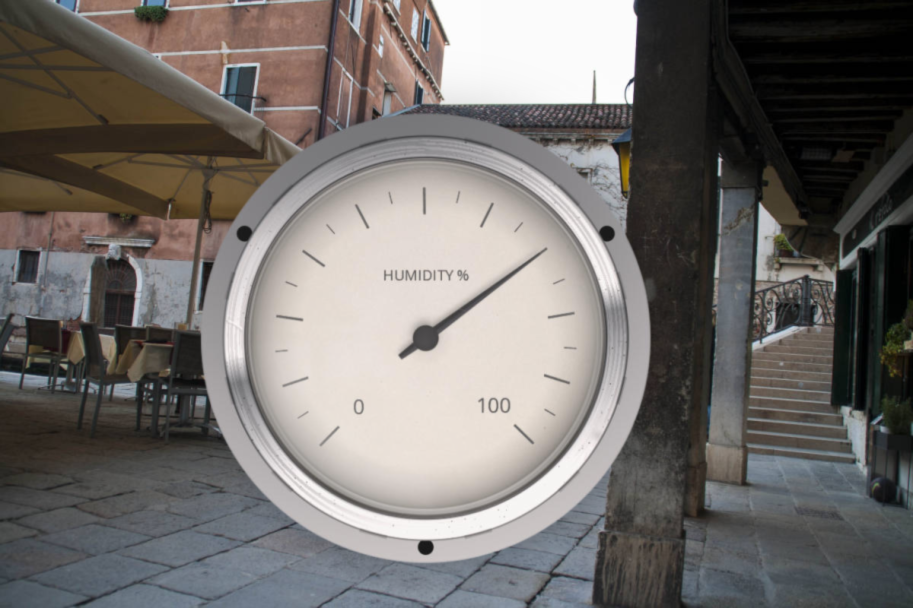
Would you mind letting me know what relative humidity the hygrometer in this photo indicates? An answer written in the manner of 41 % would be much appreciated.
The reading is 70 %
